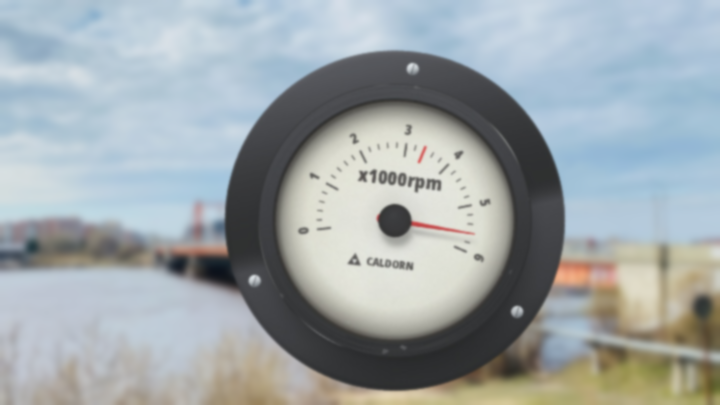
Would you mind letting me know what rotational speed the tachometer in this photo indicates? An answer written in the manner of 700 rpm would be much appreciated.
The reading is 5600 rpm
